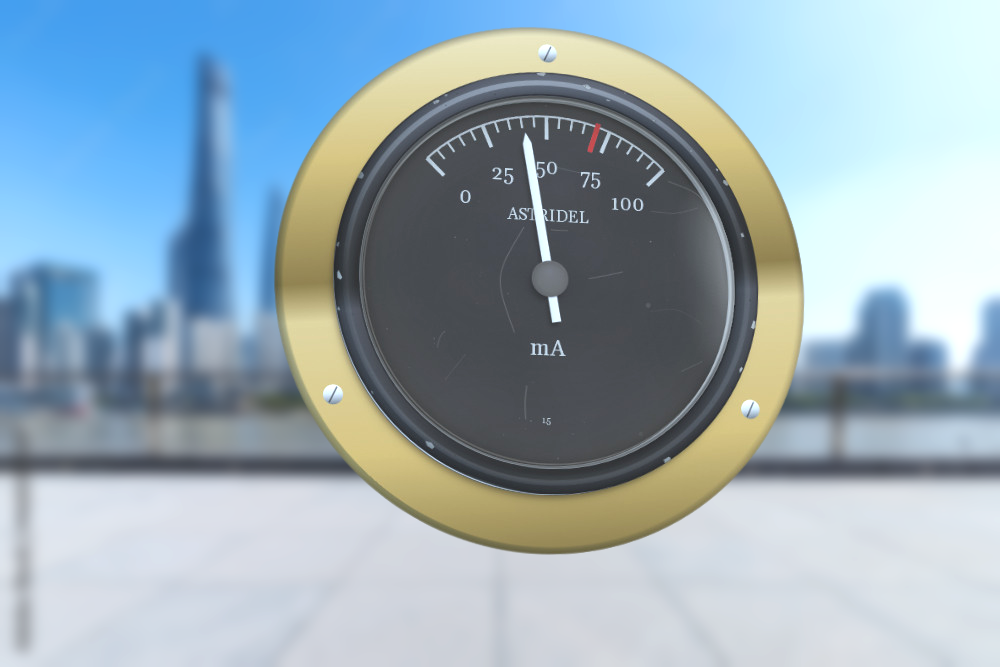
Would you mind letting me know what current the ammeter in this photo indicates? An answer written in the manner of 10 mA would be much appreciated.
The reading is 40 mA
